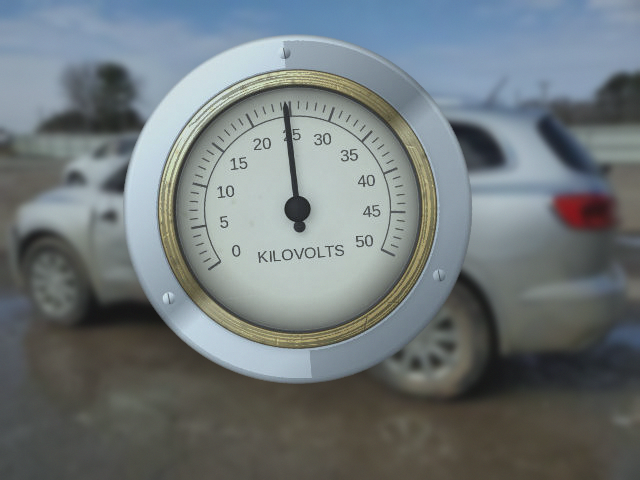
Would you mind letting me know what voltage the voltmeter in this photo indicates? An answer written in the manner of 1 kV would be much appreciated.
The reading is 24.5 kV
